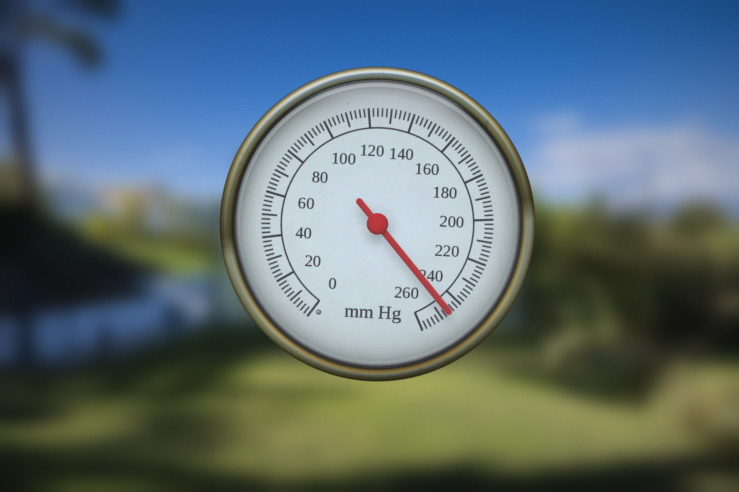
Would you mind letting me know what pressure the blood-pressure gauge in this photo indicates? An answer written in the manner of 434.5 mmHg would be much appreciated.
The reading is 246 mmHg
